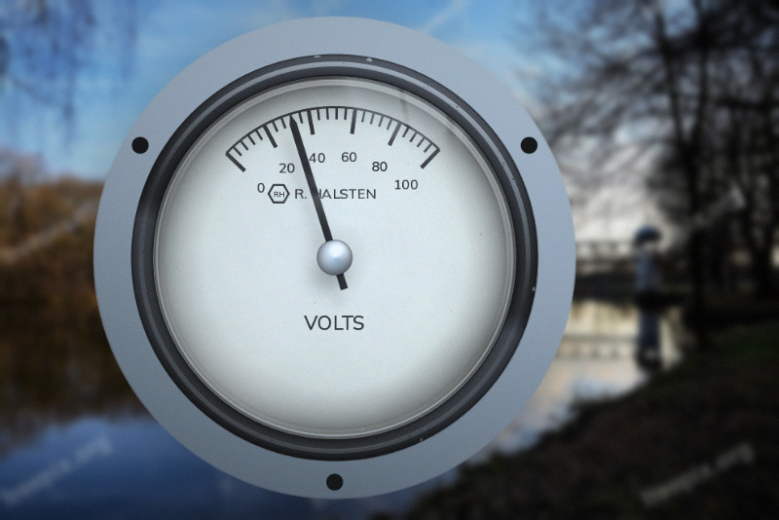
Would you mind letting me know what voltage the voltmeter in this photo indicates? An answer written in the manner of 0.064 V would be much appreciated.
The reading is 32 V
